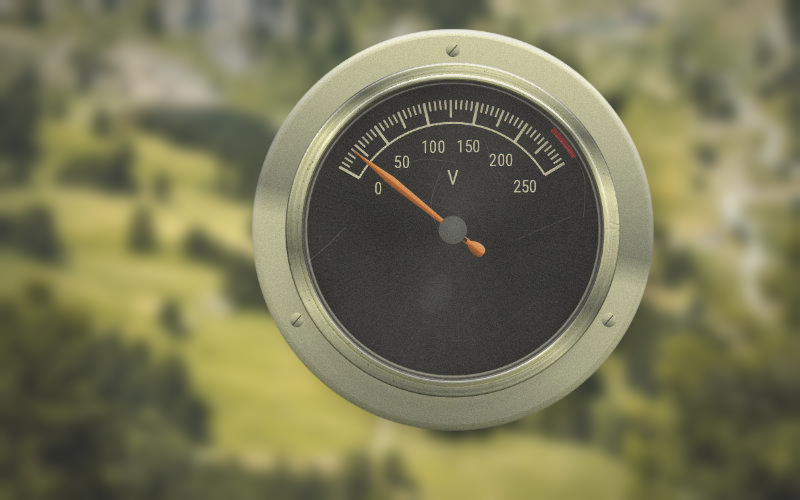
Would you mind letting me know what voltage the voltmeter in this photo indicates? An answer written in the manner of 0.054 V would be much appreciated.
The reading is 20 V
